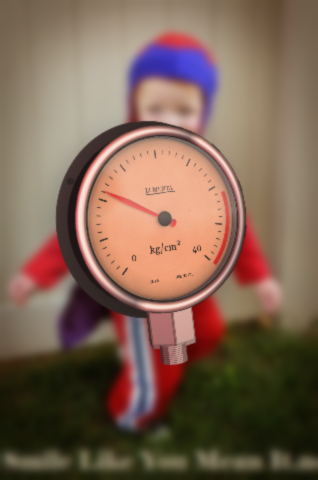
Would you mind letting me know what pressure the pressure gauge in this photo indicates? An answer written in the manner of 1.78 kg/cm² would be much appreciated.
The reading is 11 kg/cm²
